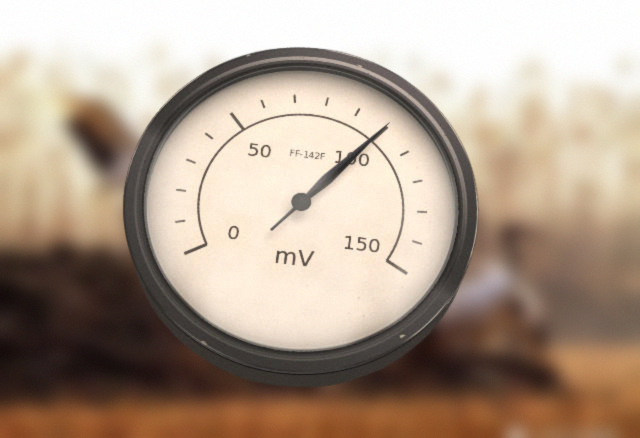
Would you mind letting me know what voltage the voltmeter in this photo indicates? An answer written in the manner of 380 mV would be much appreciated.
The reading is 100 mV
